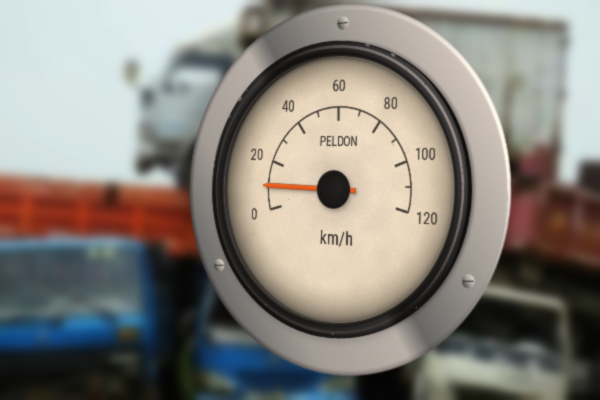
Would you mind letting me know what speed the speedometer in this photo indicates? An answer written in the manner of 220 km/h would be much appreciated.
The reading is 10 km/h
